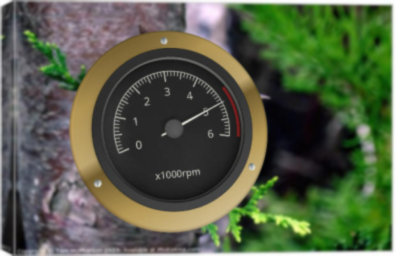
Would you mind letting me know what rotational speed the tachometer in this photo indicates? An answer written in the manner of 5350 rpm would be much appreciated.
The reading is 5000 rpm
